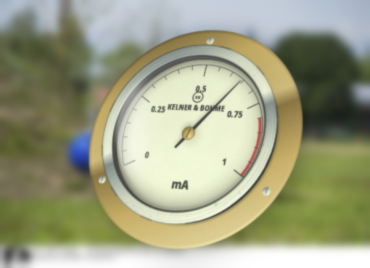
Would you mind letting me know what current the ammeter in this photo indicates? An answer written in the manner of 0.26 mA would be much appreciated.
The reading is 0.65 mA
